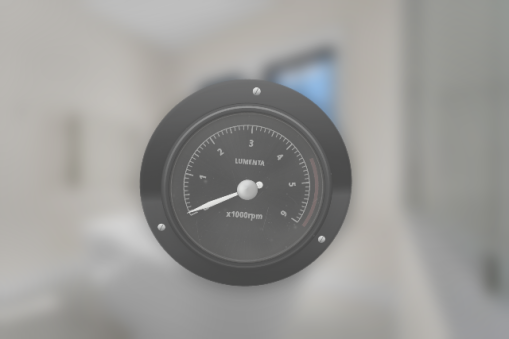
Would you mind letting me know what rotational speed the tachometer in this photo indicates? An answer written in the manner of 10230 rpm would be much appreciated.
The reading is 100 rpm
